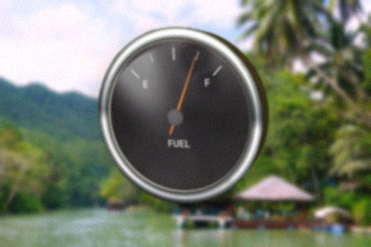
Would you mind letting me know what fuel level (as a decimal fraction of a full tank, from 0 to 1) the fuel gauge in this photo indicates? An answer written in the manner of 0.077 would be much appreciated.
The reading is 0.75
